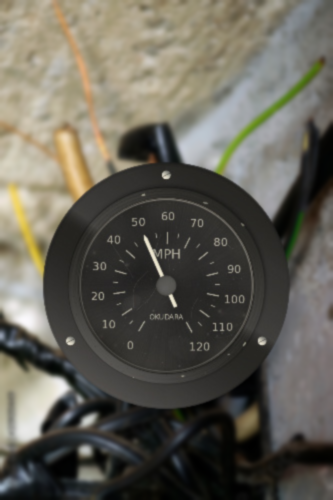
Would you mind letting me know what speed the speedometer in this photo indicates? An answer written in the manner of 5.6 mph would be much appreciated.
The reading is 50 mph
